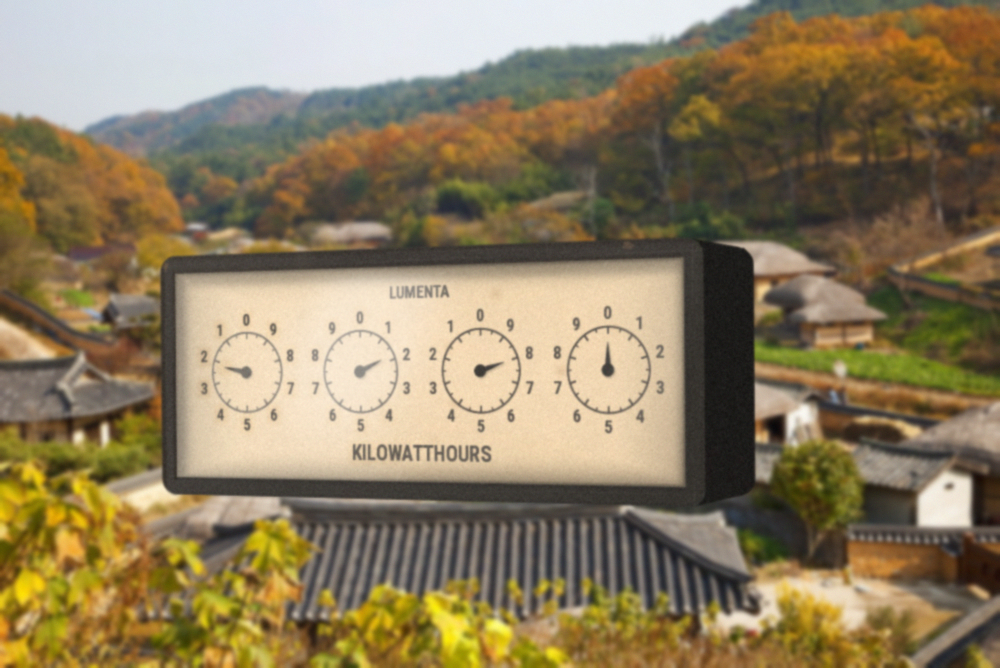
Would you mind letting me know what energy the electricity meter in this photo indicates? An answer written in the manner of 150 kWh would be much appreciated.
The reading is 2180 kWh
